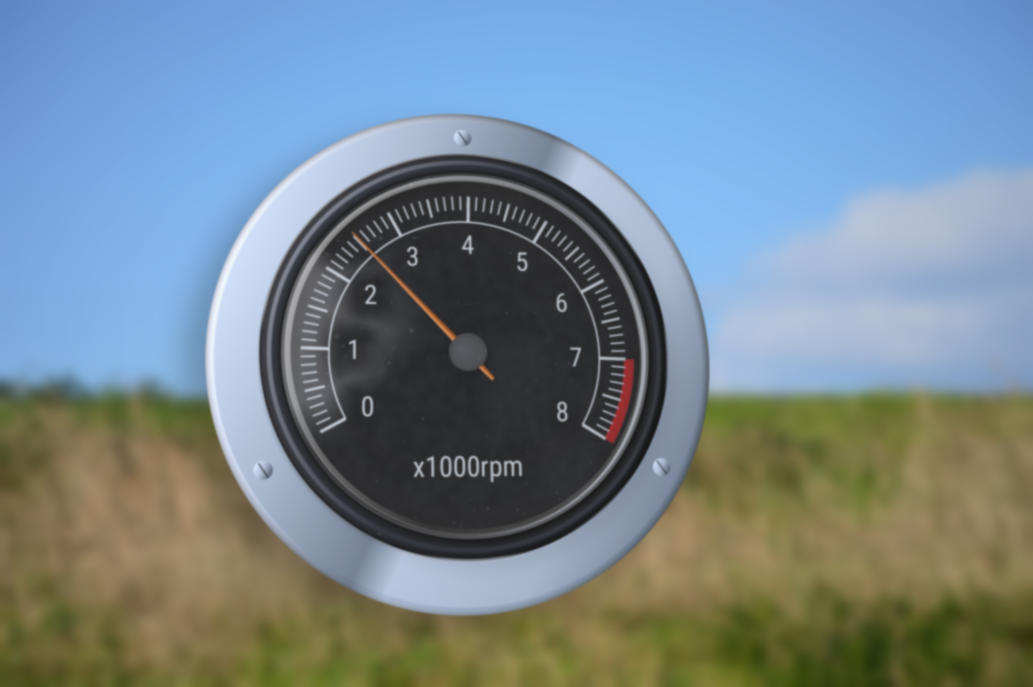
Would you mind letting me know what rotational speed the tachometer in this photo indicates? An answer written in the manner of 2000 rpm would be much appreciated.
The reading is 2500 rpm
